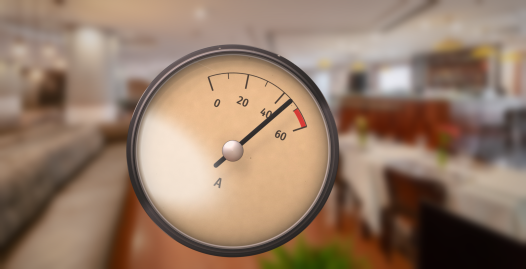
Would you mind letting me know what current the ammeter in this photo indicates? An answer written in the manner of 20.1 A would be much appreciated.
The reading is 45 A
